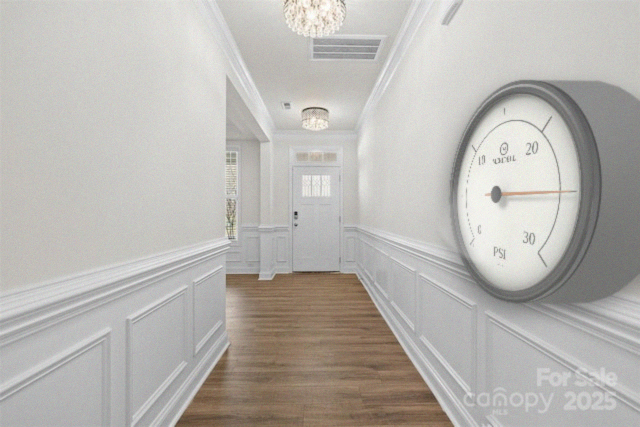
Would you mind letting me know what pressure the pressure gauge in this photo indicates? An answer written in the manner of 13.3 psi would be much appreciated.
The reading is 25 psi
